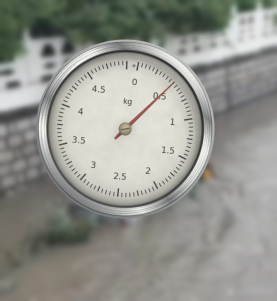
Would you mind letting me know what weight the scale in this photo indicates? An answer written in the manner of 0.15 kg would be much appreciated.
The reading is 0.5 kg
